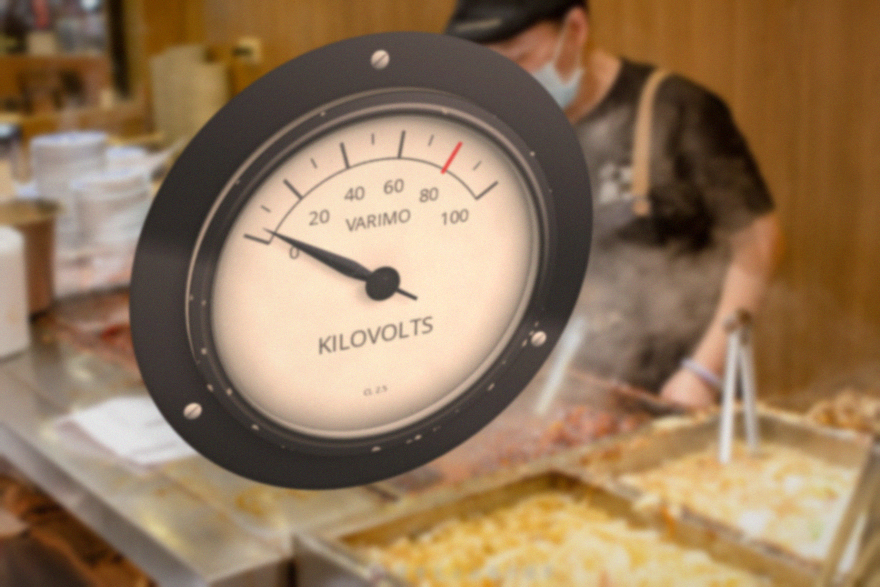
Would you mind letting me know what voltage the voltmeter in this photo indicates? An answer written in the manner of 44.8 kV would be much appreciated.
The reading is 5 kV
